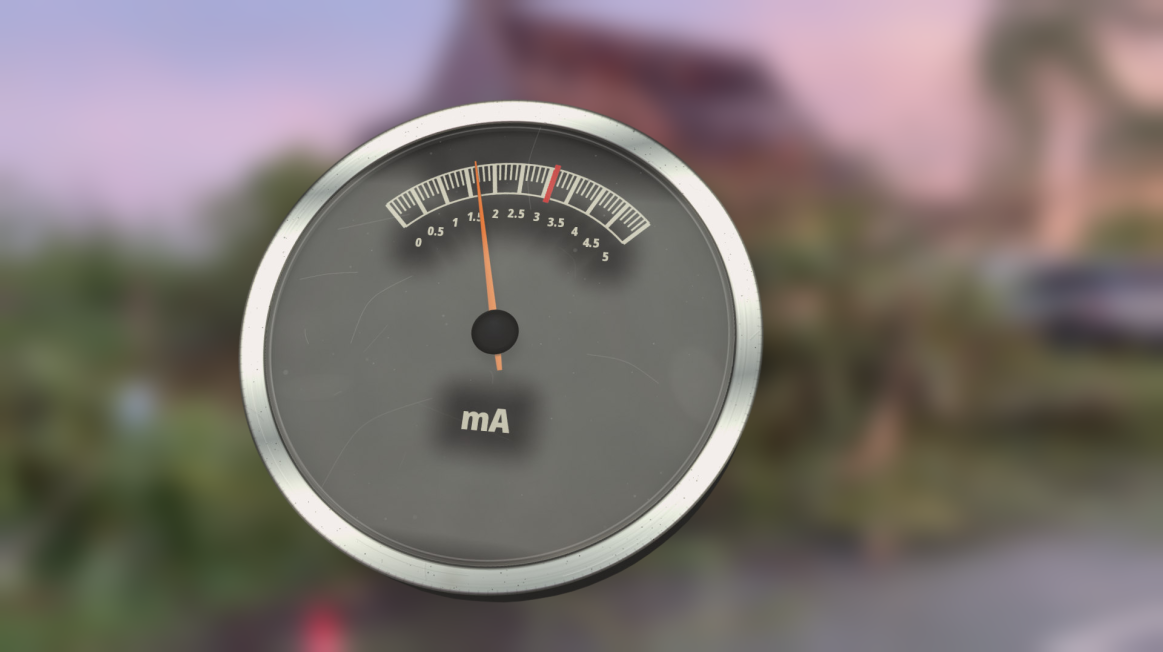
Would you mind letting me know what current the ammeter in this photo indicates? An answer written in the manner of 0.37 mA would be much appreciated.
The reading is 1.7 mA
